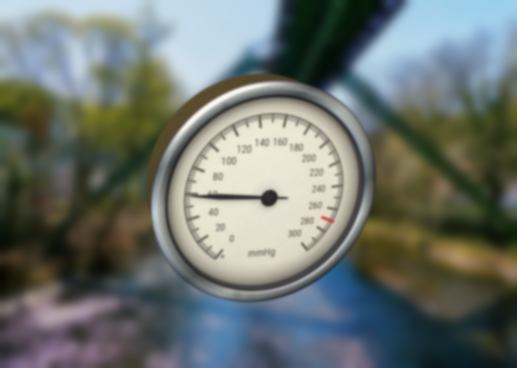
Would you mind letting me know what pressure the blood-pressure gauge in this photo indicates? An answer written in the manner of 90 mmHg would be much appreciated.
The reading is 60 mmHg
